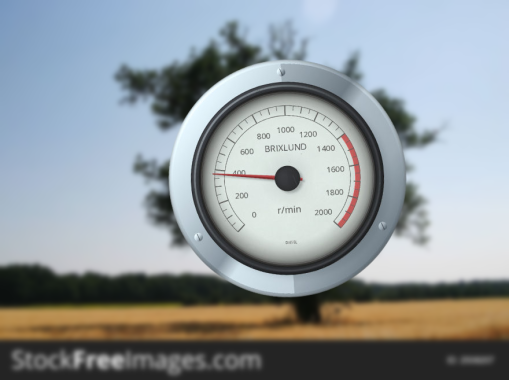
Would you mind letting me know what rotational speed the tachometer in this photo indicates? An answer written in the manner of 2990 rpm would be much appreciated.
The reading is 375 rpm
